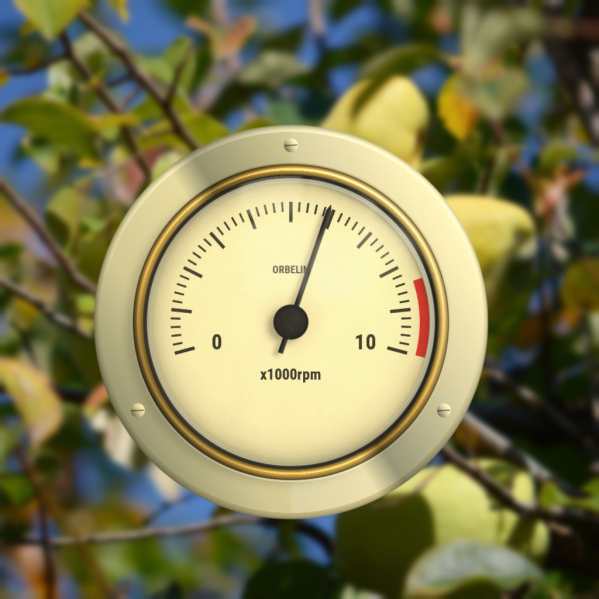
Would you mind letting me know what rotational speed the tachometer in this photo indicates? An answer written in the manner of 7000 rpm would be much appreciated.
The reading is 5900 rpm
